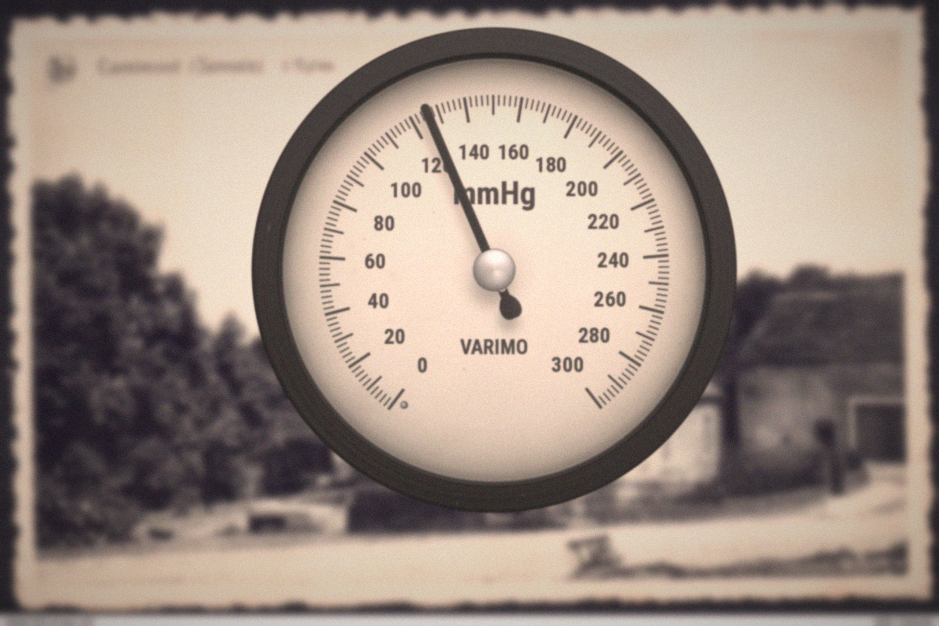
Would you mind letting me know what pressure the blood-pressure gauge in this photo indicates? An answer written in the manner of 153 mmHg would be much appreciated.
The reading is 126 mmHg
